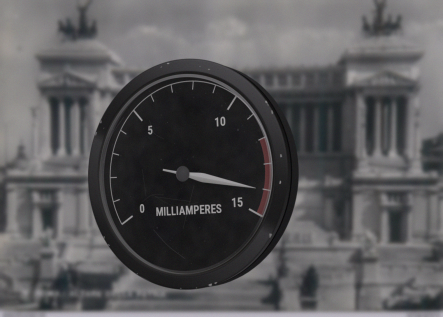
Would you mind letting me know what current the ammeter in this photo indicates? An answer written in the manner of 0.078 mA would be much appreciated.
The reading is 14 mA
